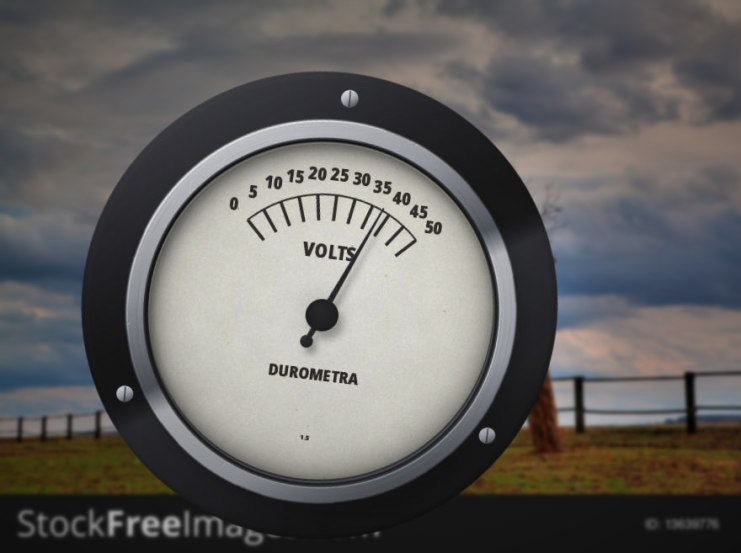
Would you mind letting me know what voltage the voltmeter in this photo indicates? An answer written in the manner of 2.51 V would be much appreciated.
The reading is 37.5 V
